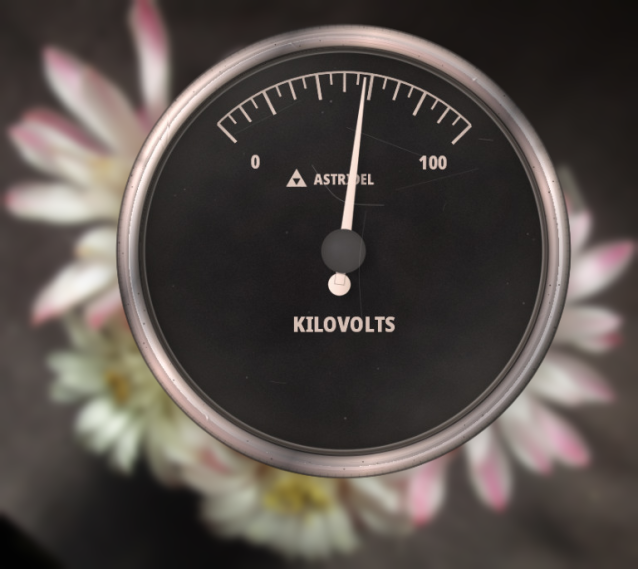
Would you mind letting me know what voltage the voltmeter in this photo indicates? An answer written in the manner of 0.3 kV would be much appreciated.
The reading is 57.5 kV
